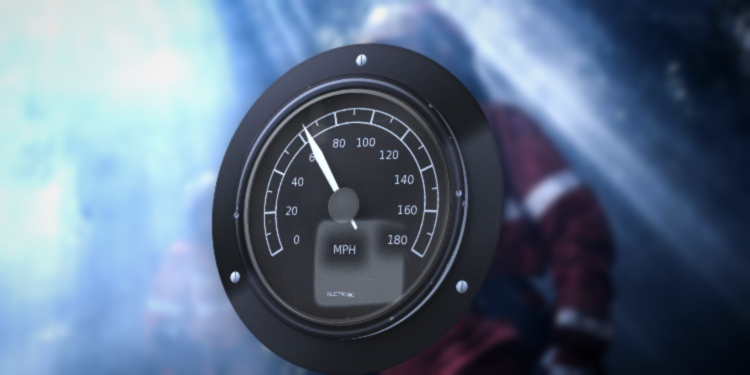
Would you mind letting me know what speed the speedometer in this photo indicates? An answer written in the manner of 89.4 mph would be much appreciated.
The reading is 65 mph
